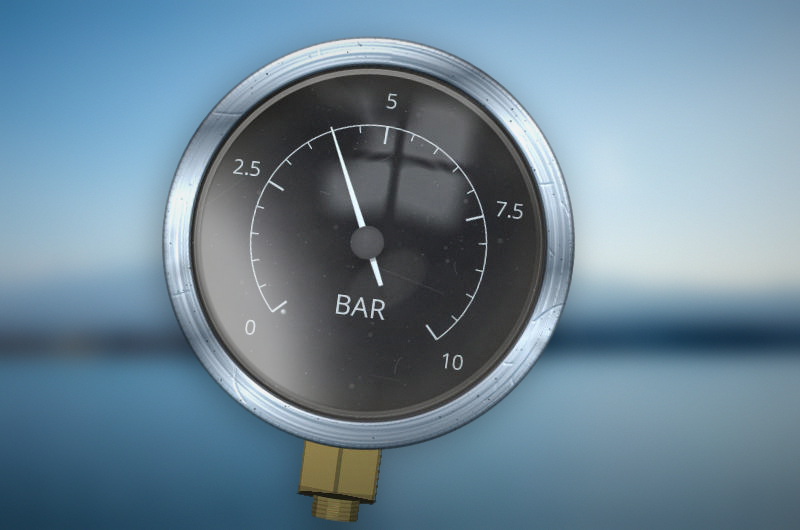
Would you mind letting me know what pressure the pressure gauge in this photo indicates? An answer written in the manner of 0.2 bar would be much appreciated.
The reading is 4 bar
